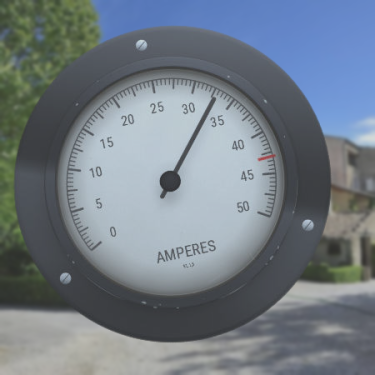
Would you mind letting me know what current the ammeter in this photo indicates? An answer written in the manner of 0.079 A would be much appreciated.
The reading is 33 A
